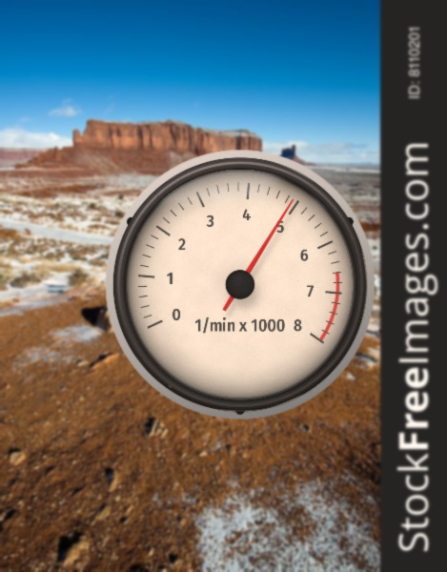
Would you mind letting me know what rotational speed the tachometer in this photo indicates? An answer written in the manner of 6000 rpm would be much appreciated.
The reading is 4900 rpm
